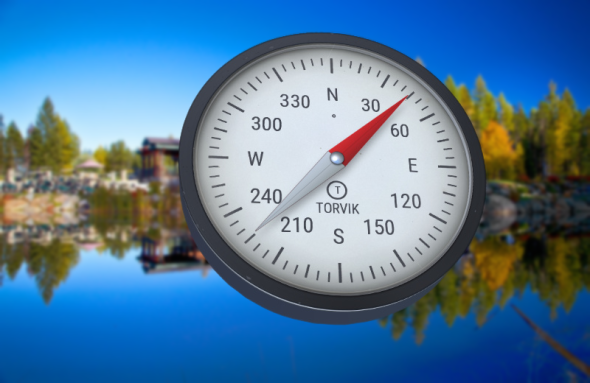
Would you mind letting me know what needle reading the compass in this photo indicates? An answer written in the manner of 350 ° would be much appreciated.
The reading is 45 °
